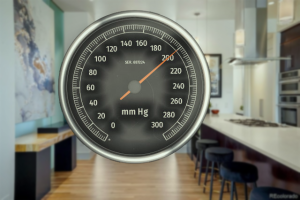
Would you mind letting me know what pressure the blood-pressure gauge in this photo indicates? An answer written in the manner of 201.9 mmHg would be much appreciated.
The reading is 200 mmHg
